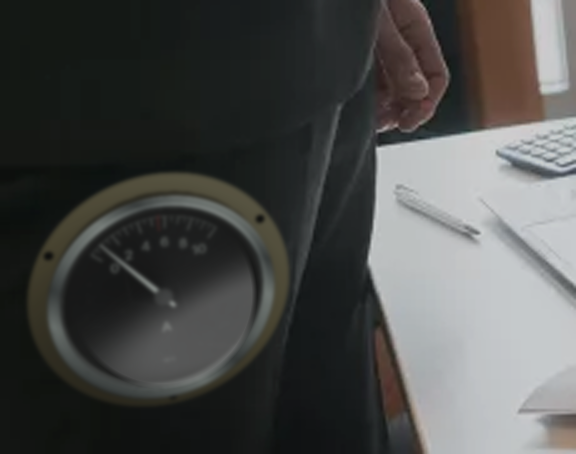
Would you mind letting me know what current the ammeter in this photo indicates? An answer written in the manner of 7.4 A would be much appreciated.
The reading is 1 A
